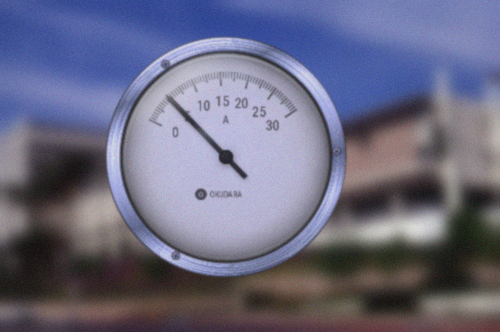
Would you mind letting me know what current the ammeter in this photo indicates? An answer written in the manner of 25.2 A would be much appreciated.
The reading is 5 A
